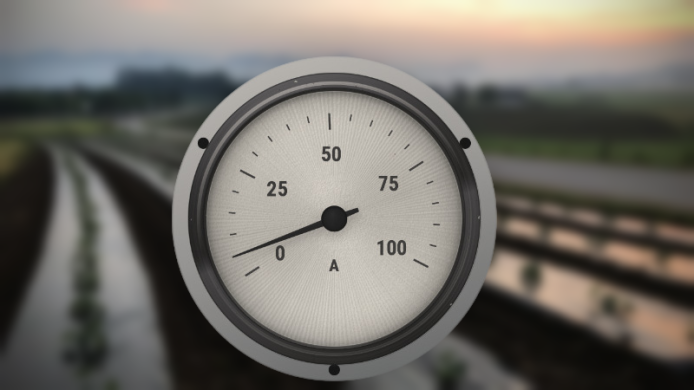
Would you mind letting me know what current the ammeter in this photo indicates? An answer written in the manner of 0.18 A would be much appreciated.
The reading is 5 A
